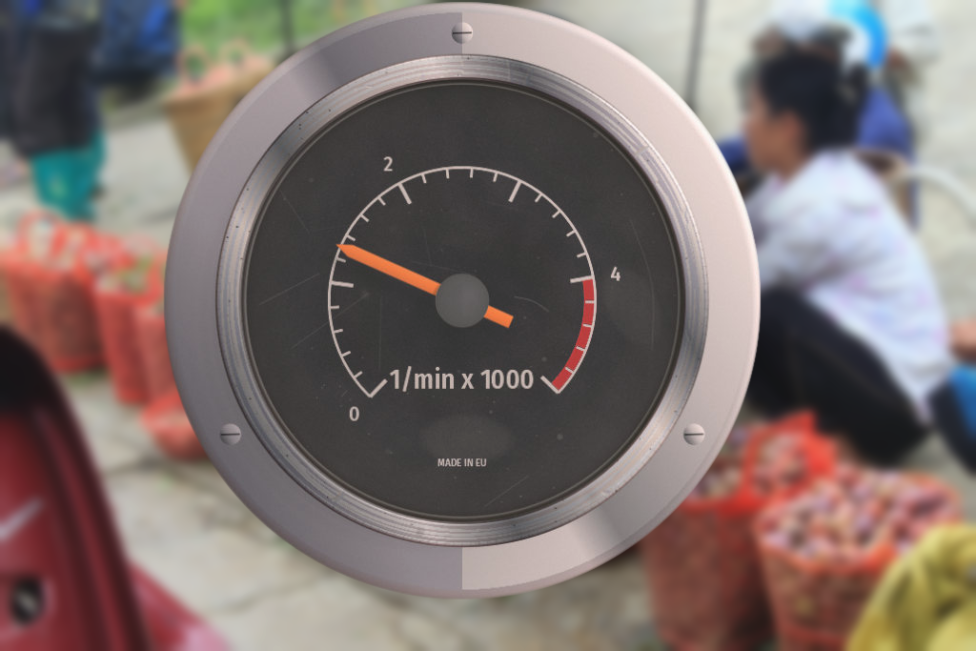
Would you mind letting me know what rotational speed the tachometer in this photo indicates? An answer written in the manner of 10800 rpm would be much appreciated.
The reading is 1300 rpm
